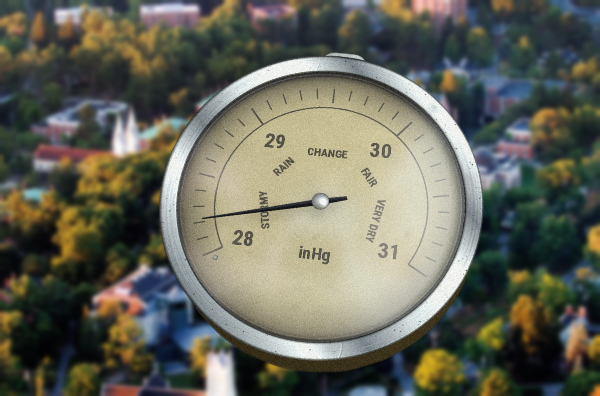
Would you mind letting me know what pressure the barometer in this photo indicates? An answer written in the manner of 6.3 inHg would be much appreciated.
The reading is 28.2 inHg
